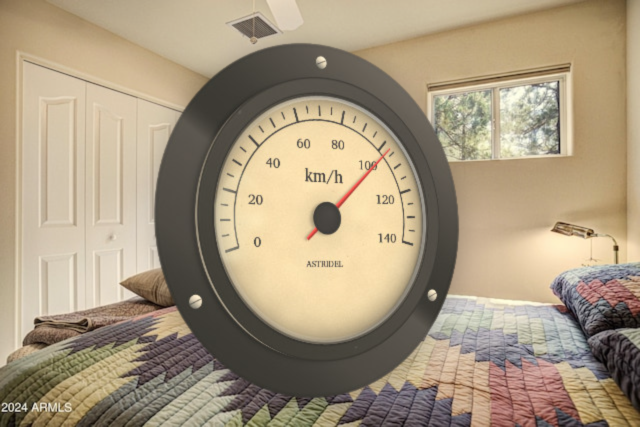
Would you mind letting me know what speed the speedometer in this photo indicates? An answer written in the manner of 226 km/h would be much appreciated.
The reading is 102.5 km/h
